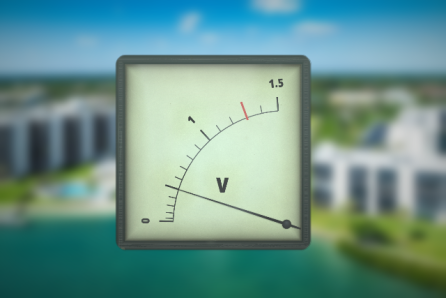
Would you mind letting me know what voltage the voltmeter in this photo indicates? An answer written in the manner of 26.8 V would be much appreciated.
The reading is 0.5 V
